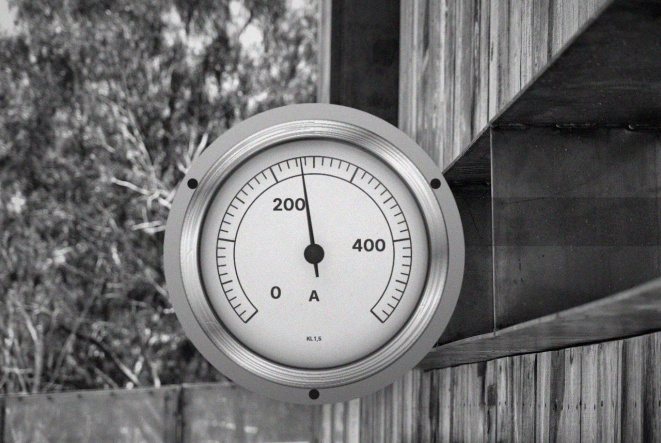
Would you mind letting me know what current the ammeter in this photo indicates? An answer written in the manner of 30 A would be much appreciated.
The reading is 235 A
